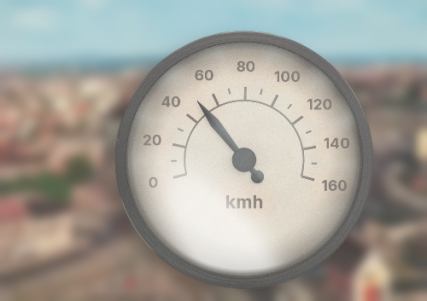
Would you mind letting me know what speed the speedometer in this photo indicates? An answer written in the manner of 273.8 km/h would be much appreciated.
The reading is 50 km/h
